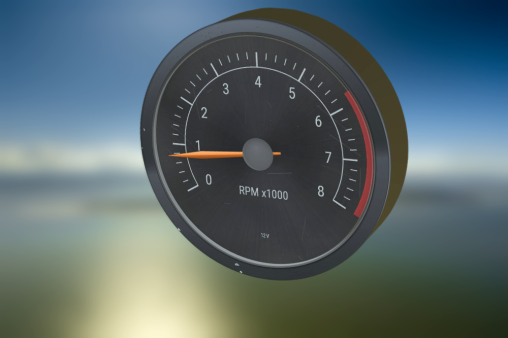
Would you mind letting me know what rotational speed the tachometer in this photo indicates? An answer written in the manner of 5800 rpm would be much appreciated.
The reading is 800 rpm
